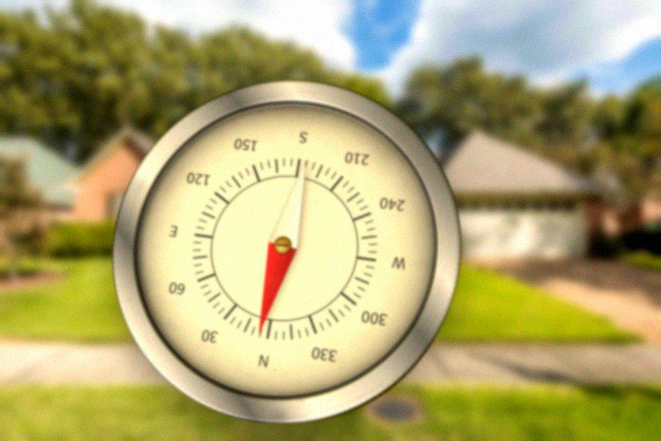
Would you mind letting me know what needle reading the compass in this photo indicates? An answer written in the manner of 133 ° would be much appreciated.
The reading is 5 °
